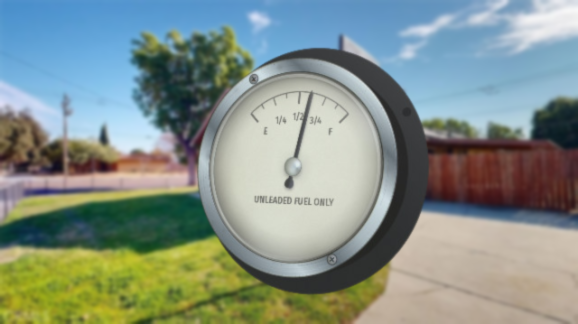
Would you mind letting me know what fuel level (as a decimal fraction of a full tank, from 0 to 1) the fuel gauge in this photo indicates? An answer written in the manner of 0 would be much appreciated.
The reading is 0.625
